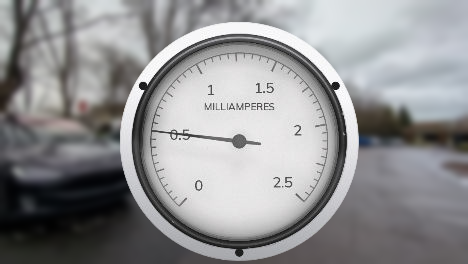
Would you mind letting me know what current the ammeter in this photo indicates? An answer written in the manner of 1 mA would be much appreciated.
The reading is 0.5 mA
